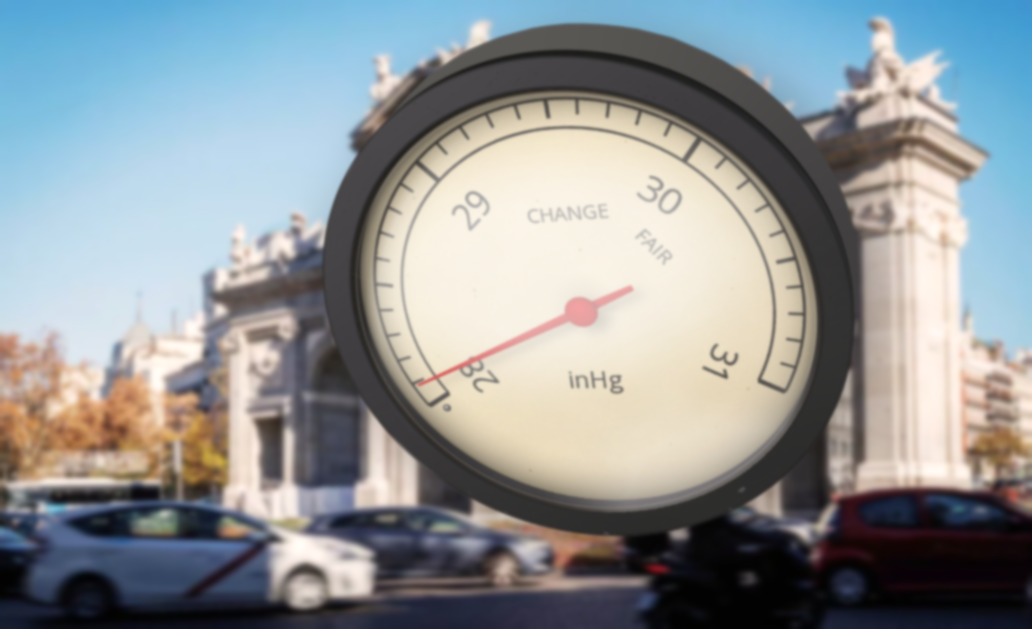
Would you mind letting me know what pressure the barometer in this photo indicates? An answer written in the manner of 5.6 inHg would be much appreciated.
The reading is 28.1 inHg
